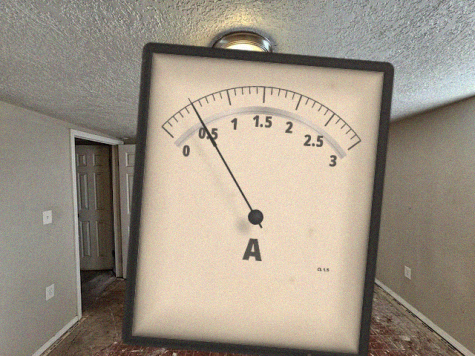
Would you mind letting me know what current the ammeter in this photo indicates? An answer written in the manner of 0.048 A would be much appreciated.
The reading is 0.5 A
